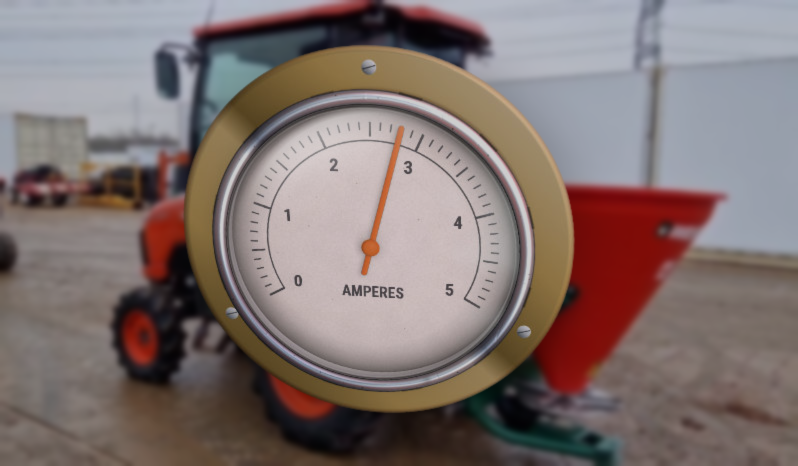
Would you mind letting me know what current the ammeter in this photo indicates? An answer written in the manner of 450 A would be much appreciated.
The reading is 2.8 A
